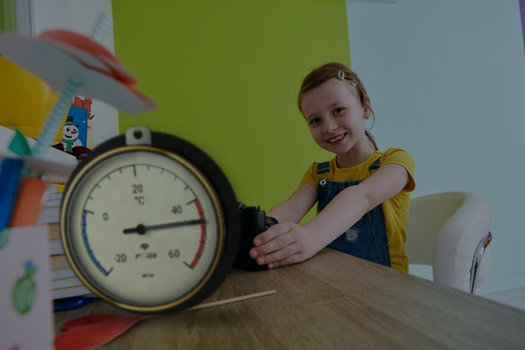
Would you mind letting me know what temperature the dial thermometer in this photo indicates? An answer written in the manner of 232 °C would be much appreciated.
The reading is 46 °C
